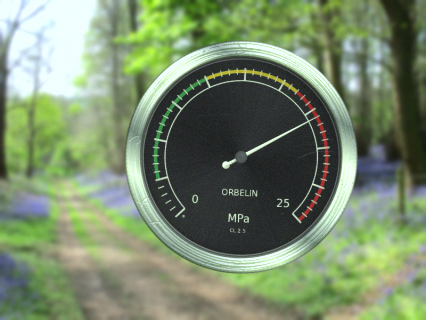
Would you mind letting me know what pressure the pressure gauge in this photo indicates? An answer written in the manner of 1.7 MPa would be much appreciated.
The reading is 18 MPa
